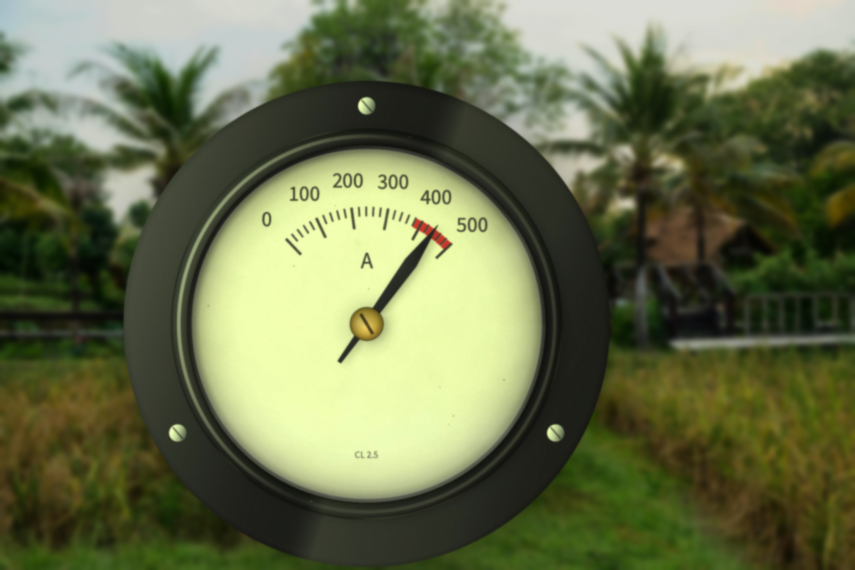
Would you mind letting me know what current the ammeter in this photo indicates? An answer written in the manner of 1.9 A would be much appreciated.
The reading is 440 A
